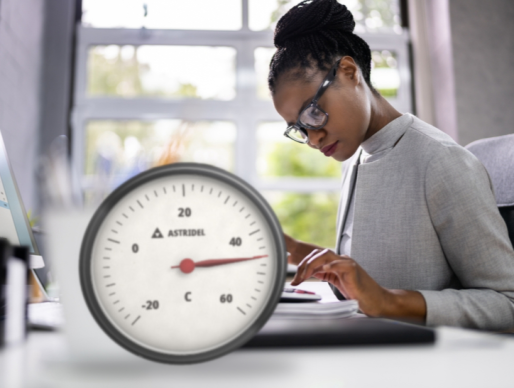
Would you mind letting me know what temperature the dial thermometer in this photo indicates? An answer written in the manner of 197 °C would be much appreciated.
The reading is 46 °C
